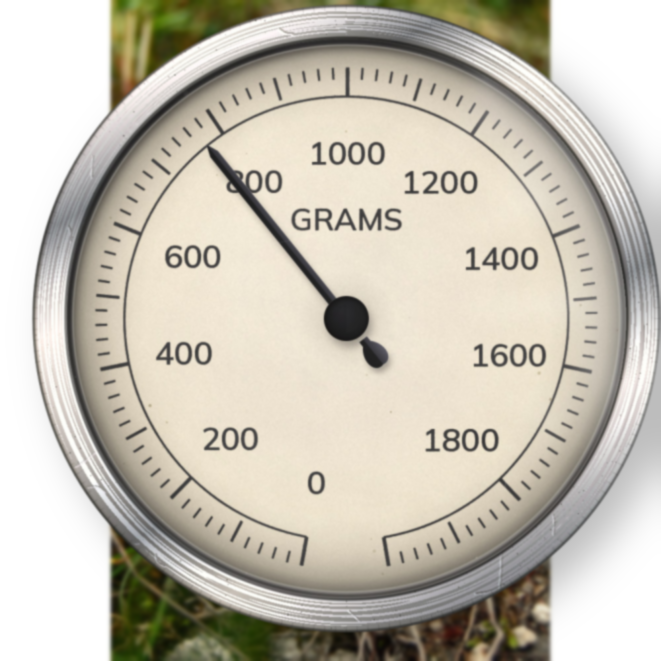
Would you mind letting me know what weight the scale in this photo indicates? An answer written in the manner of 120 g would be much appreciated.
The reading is 770 g
